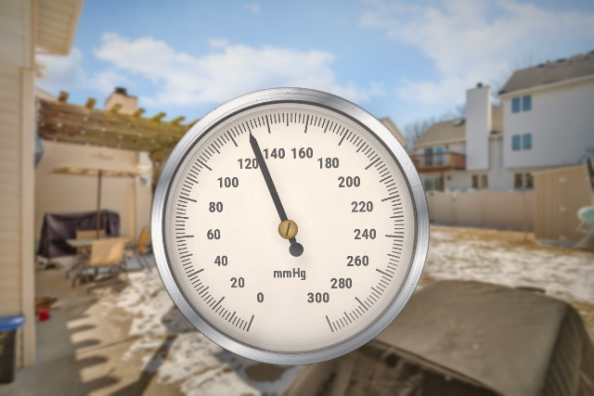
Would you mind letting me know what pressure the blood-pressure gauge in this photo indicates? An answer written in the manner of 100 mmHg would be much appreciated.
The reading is 130 mmHg
